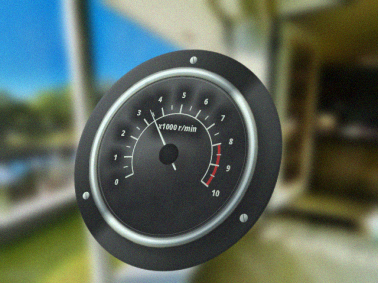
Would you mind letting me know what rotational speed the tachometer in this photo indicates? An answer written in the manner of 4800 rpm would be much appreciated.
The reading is 3500 rpm
